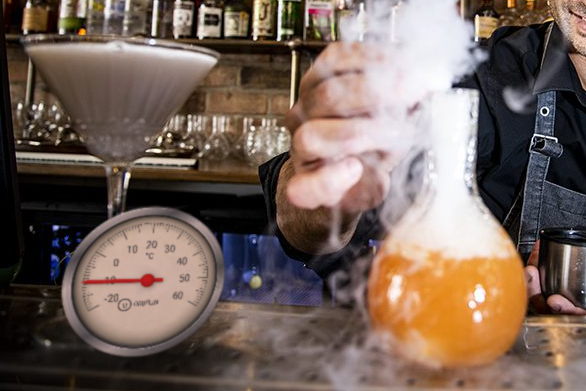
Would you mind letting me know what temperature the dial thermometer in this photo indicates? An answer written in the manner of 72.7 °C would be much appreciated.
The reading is -10 °C
